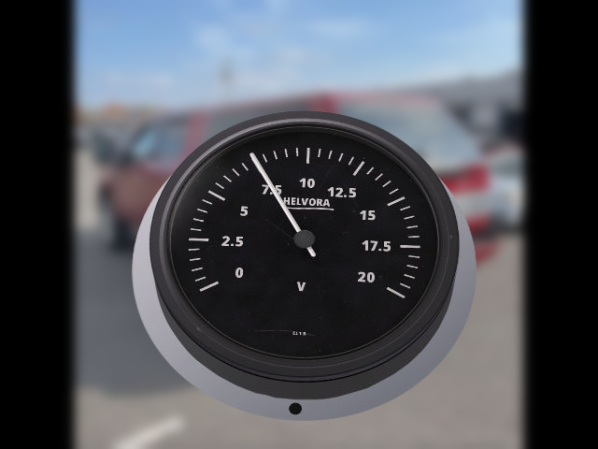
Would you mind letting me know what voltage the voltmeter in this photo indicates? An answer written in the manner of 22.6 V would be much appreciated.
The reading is 7.5 V
